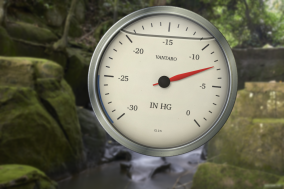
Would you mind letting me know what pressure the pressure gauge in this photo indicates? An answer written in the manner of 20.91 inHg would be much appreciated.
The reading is -7.5 inHg
